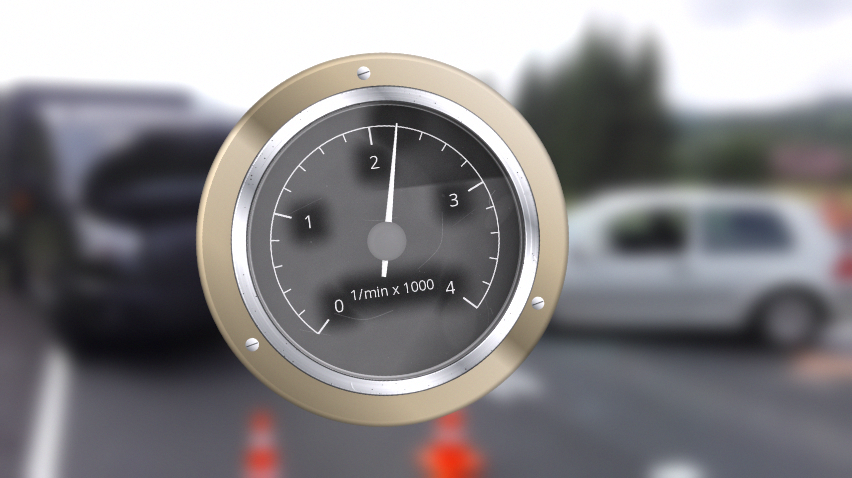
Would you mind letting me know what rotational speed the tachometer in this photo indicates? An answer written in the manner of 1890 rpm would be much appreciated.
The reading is 2200 rpm
